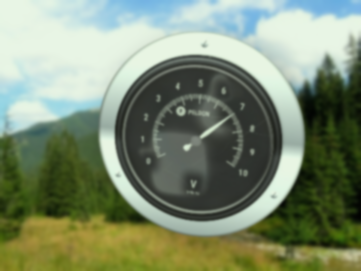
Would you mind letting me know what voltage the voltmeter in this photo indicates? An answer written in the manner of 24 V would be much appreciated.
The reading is 7 V
